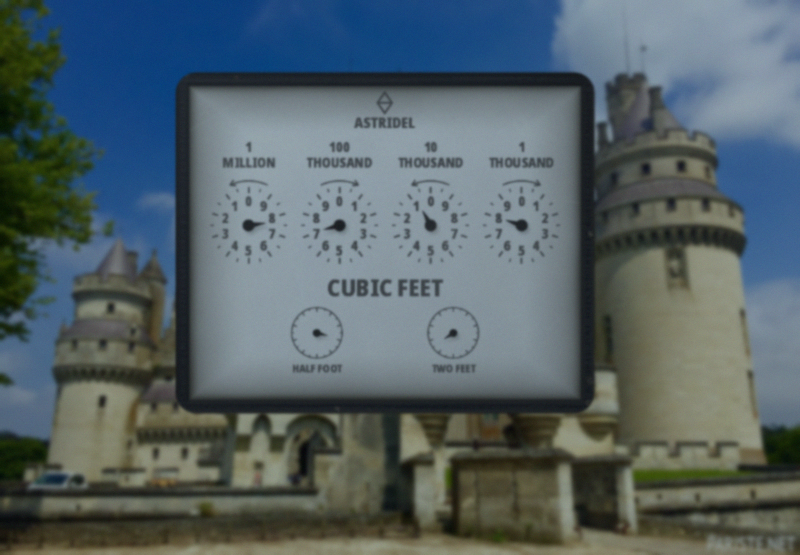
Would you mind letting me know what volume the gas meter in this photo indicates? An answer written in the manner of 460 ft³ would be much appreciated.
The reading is 770800 ft³
